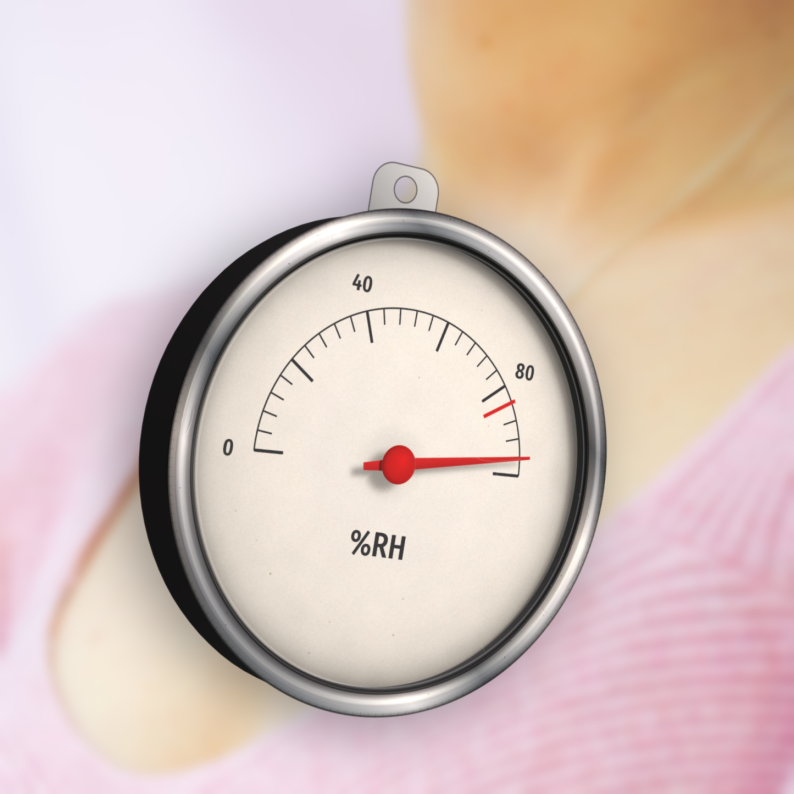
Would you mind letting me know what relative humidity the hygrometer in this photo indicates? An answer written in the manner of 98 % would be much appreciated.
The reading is 96 %
